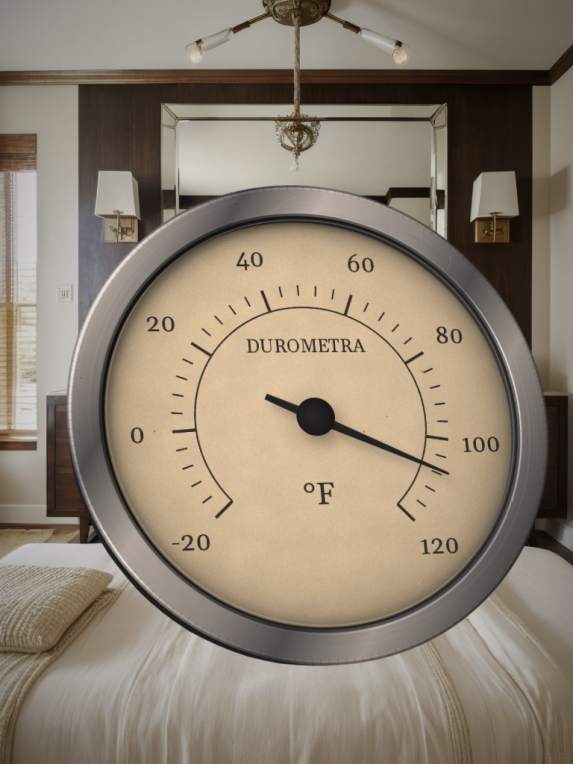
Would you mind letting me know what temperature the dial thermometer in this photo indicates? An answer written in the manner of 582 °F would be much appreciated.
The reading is 108 °F
